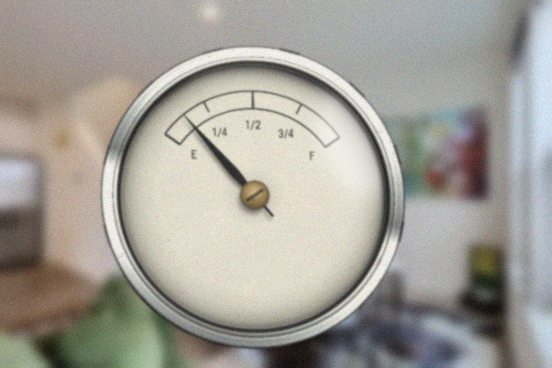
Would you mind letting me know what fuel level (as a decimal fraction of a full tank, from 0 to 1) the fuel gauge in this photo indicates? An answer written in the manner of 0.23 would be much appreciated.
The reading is 0.125
